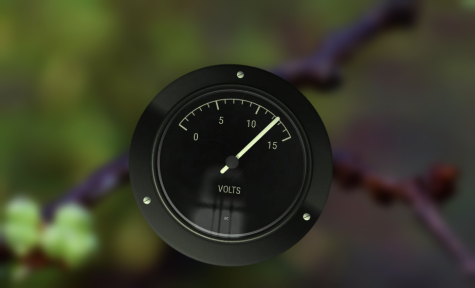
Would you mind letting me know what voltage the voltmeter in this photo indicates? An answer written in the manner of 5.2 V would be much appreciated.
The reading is 12.5 V
